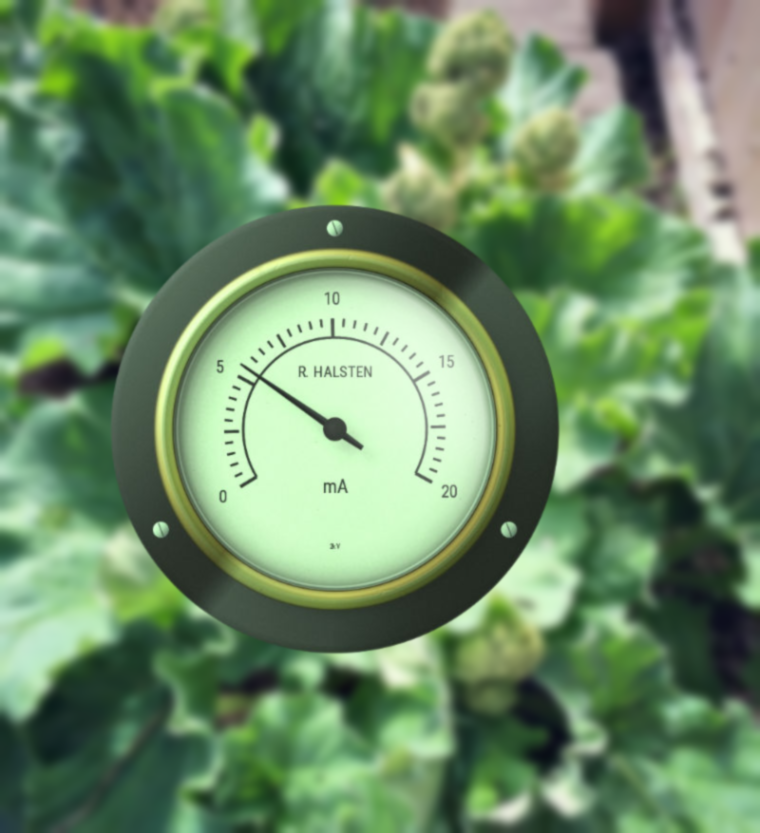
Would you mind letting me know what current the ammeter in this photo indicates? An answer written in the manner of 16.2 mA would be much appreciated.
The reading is 5.5 mA
